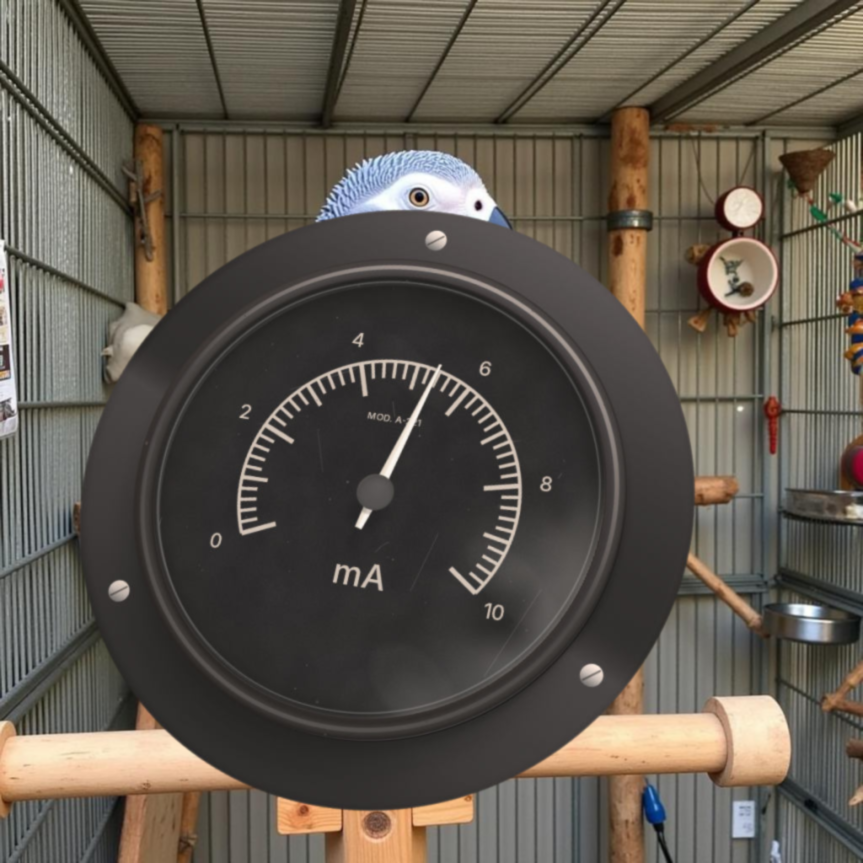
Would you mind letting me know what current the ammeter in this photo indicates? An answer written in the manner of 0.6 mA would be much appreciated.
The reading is 5.4 mA
